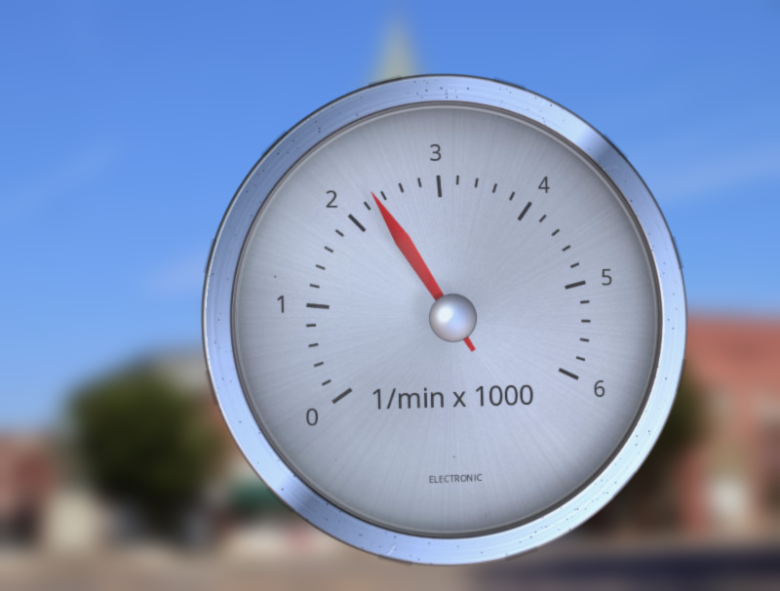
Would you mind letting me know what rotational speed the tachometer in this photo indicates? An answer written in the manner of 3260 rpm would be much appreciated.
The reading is 2300 rpm
